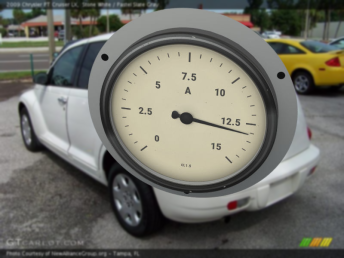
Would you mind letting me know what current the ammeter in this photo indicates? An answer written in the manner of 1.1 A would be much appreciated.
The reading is 13 A
